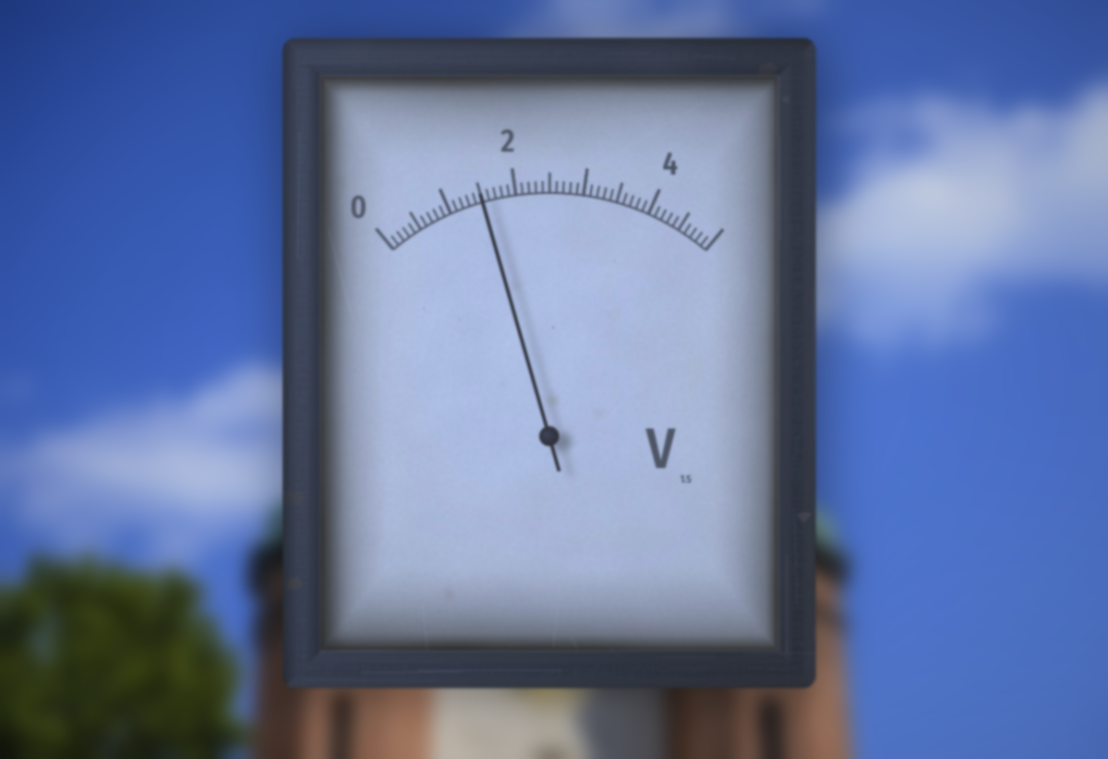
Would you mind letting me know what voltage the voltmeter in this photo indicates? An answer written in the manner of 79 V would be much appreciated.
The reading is 1.5 V
